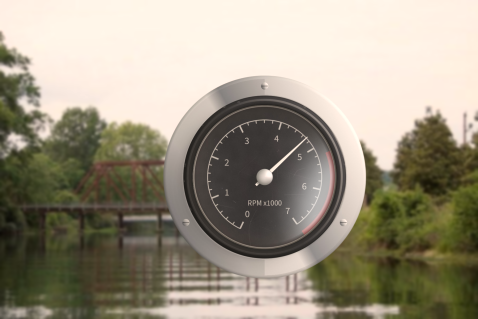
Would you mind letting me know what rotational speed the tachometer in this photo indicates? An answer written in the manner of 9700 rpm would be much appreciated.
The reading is 4700 rpm
